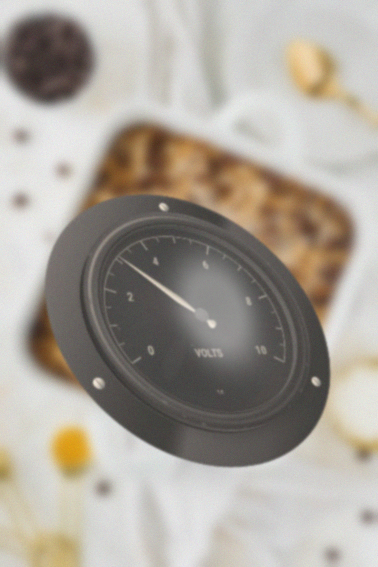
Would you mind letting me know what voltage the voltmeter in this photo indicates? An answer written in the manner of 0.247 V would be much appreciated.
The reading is 3 V
